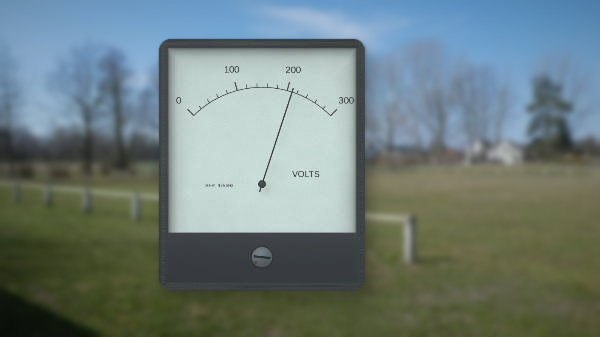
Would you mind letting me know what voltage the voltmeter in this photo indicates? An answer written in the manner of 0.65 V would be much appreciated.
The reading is 210 V
